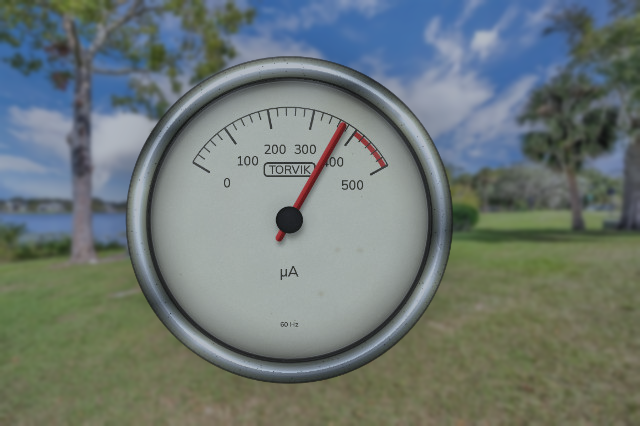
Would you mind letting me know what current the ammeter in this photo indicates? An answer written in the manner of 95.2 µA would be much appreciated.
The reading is 370 µA
